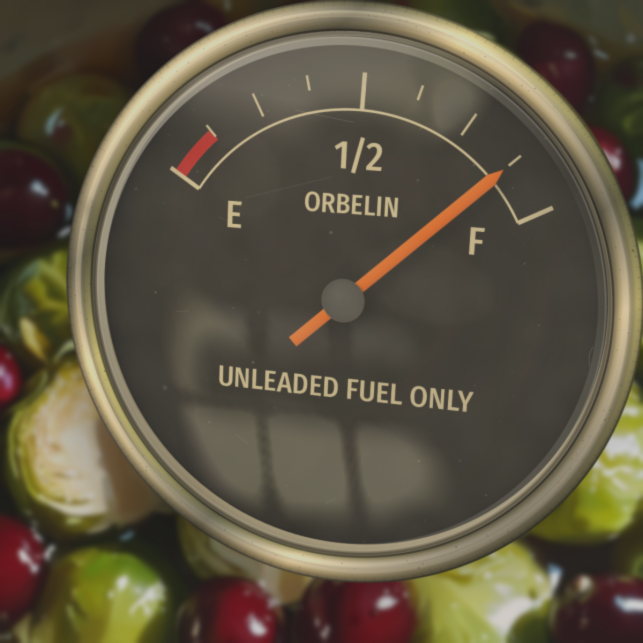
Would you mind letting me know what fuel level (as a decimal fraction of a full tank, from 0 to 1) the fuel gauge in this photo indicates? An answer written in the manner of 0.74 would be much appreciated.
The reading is 0.875
